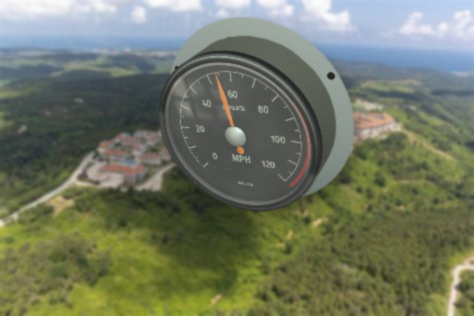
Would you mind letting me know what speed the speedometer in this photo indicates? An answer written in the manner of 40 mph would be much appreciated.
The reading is 55 mph
